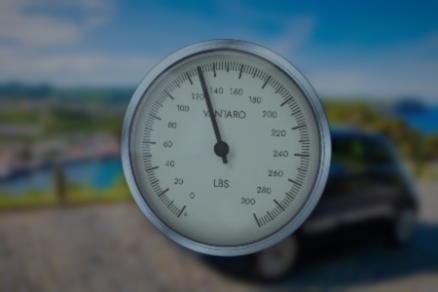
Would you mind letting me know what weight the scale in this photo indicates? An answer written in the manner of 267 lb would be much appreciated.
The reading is 130 lb
